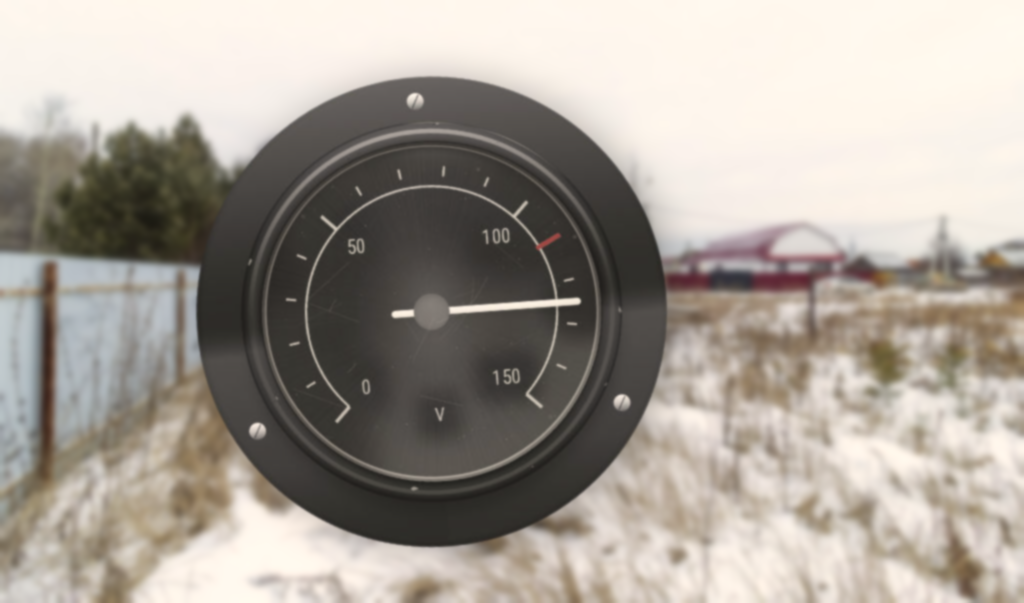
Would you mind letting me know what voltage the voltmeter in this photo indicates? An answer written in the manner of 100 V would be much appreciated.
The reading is 125 V
